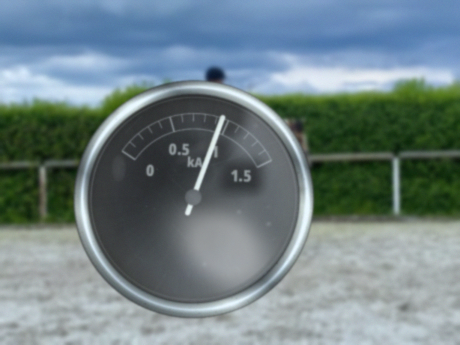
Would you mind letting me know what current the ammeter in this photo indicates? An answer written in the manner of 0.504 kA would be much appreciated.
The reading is 0.95 kA
